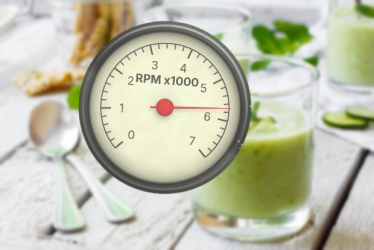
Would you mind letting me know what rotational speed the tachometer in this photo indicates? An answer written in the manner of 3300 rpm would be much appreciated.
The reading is 5700 rpm
